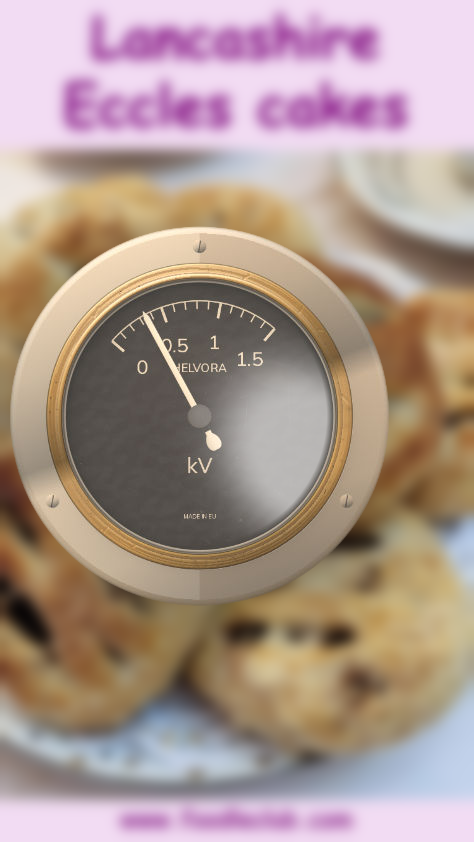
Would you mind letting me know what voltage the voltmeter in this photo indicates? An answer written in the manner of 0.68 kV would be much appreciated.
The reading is 0.35 kV
